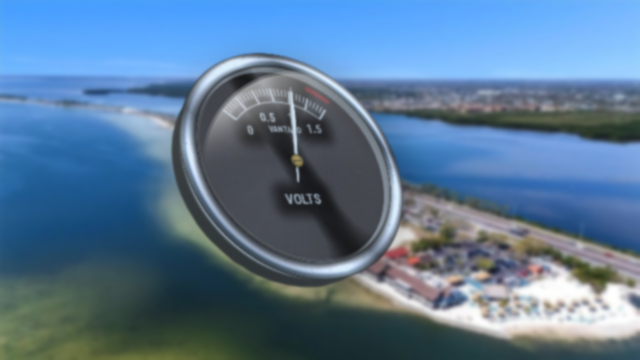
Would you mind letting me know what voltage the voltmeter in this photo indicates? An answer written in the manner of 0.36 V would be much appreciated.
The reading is 1 V
